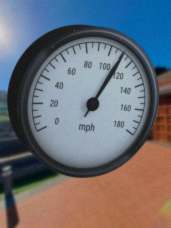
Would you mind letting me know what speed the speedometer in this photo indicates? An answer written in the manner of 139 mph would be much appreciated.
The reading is 110 mph
